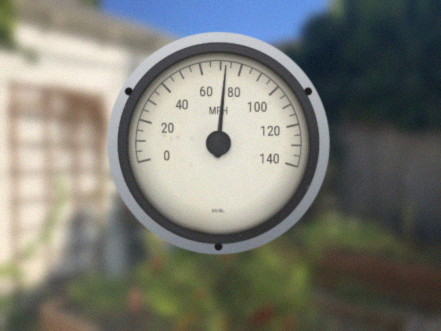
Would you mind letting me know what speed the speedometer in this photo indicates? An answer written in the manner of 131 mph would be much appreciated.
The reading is 72.5 mph
